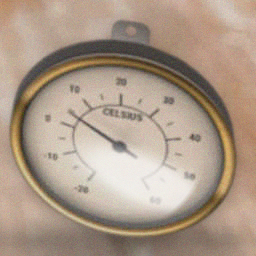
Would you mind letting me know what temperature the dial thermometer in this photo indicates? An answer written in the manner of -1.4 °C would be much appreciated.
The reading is 5 °C
